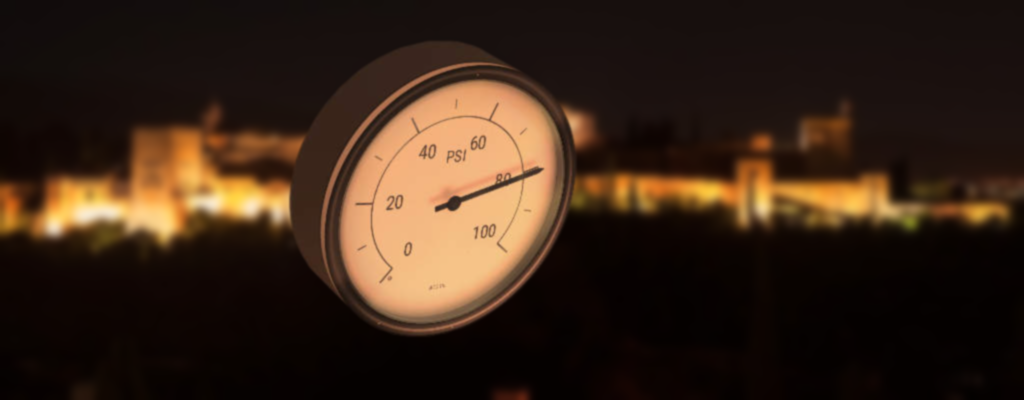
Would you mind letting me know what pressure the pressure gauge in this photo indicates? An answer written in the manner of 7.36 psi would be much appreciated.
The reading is 80 psi
